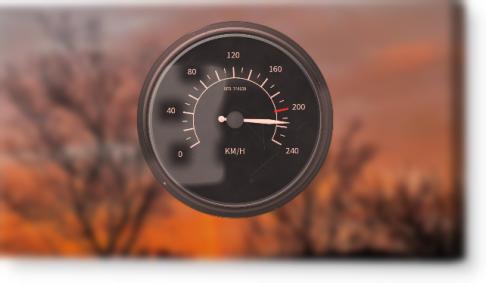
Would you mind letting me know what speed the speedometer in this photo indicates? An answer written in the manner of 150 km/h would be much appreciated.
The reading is 215 km/h
